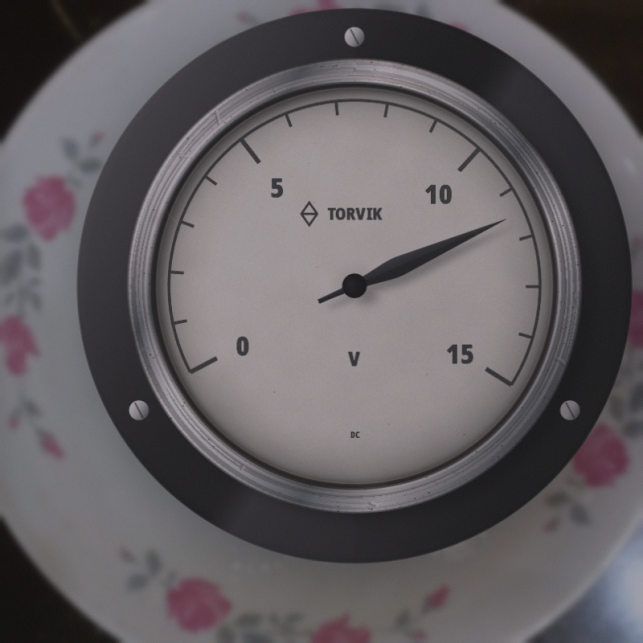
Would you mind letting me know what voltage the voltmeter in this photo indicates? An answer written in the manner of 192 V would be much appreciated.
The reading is 11.5 V
